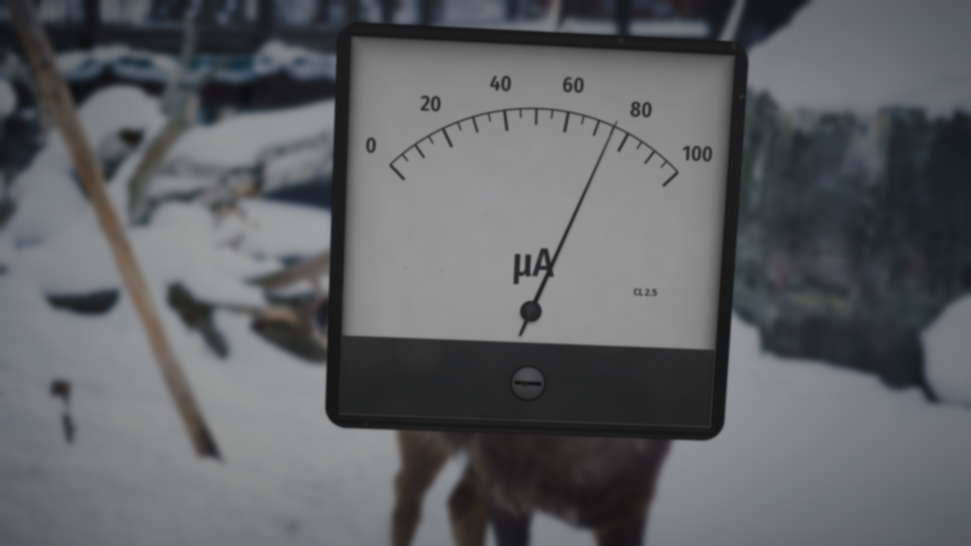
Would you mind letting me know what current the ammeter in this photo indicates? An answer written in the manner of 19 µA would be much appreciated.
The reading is 75 µA
